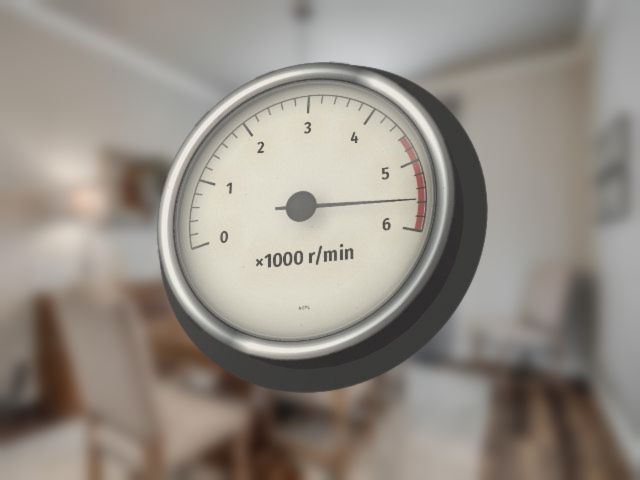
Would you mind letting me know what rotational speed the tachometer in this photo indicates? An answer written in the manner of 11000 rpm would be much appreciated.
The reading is 5600 rpm
